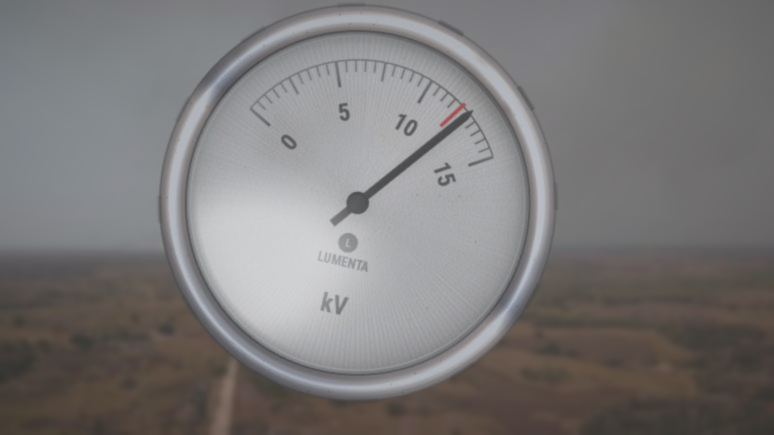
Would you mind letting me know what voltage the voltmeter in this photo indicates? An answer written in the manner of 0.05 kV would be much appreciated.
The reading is 12.5 kV
